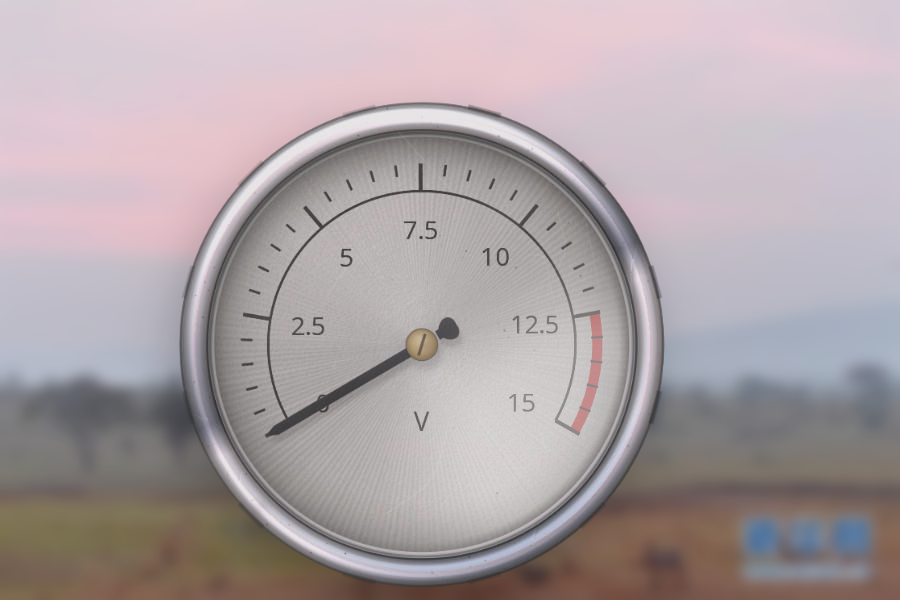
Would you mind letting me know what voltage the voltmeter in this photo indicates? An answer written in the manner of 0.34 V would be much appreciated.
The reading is 0 V
